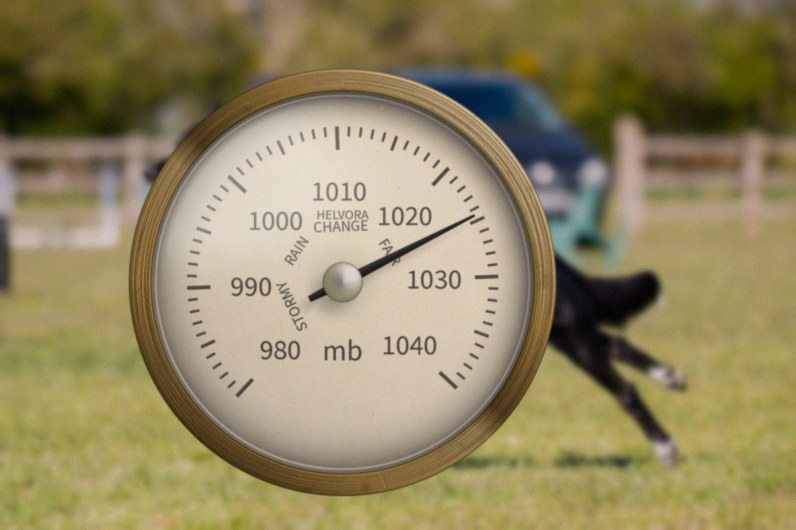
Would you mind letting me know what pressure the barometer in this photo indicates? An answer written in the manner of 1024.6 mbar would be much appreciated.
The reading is 1024.5 mbar
